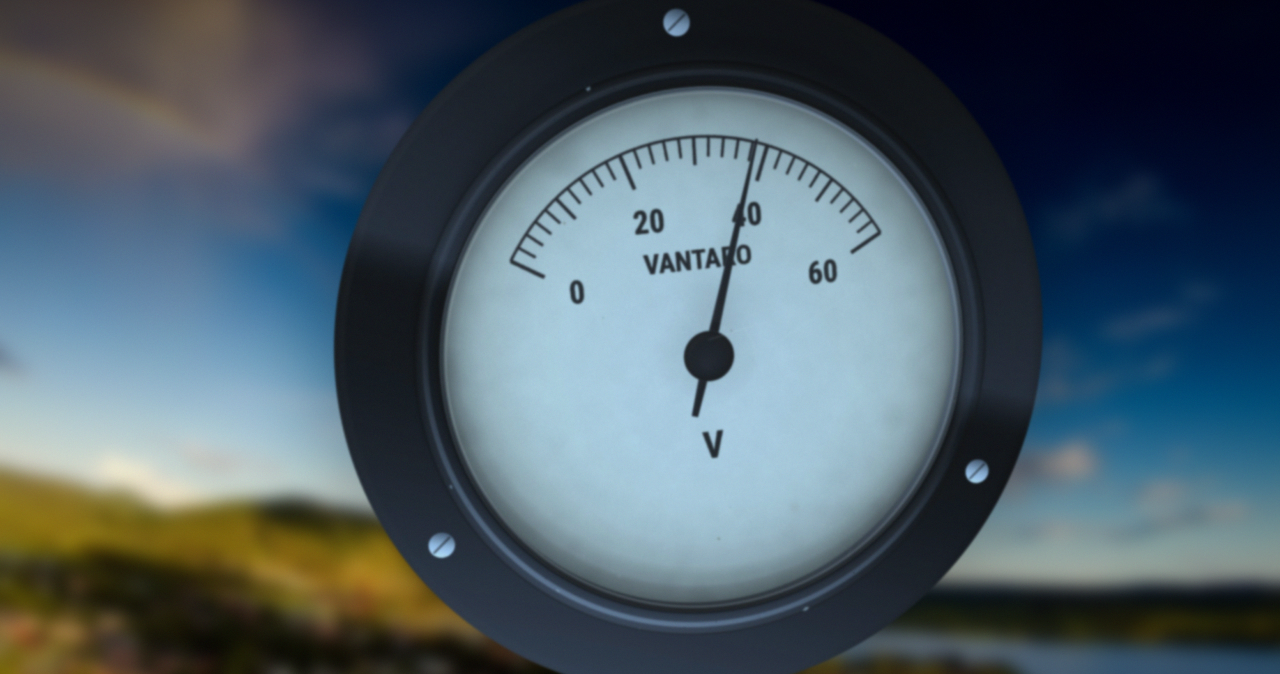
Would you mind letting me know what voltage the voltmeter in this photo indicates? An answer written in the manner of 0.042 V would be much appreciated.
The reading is 38 V
